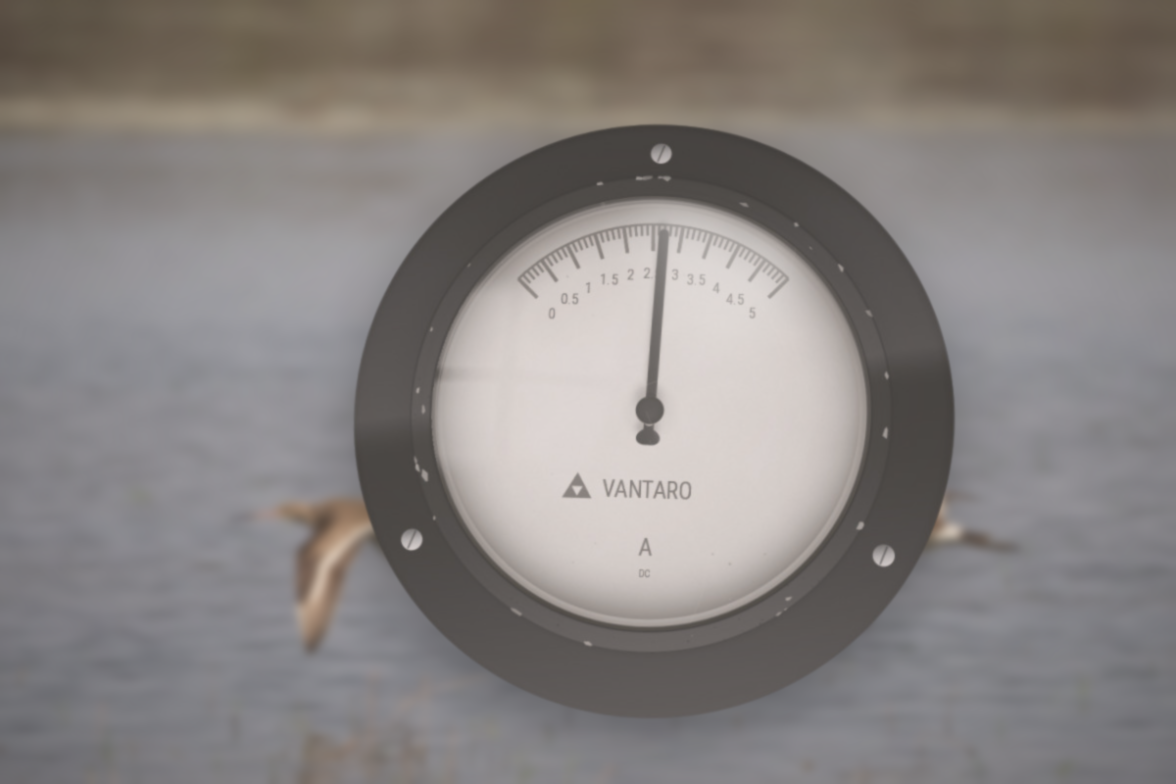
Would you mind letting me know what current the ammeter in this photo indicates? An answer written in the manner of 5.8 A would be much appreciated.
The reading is 2.7 A
